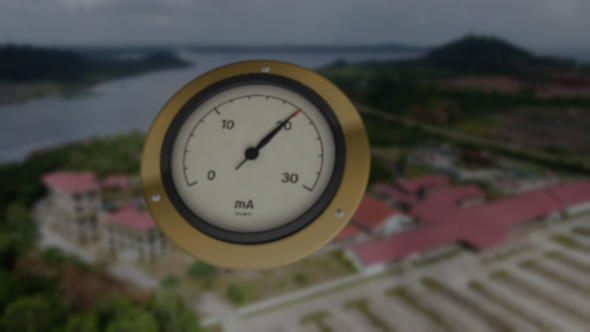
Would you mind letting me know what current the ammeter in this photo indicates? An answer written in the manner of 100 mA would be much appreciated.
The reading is 20 mA
